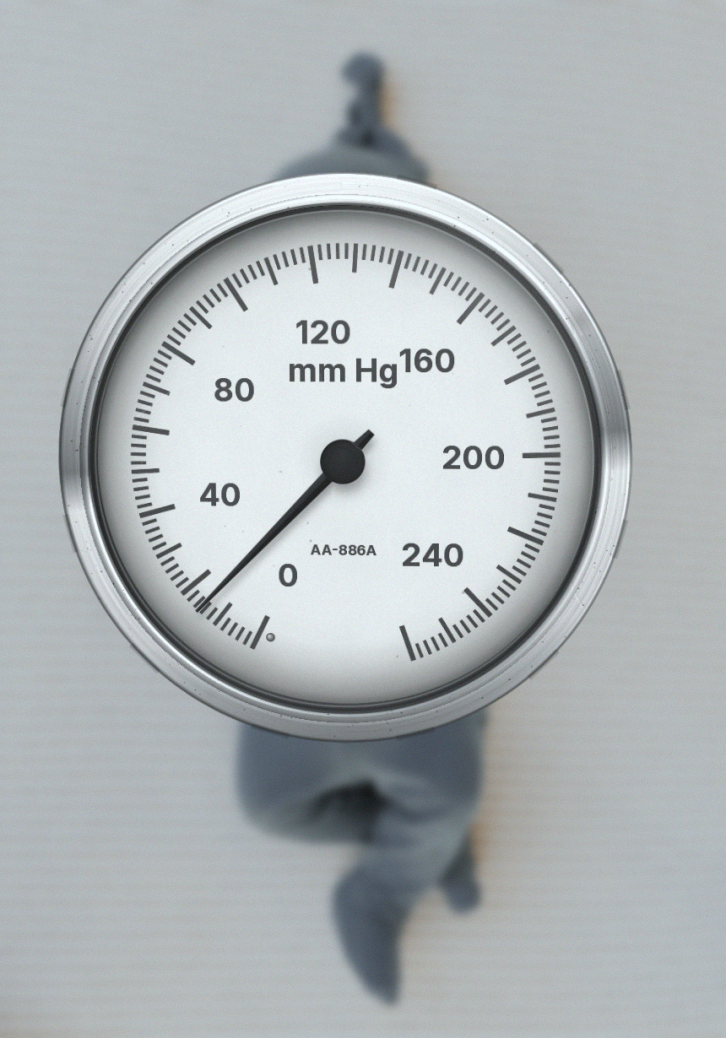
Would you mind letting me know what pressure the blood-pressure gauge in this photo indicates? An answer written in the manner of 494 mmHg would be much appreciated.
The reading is 15 mmHg
